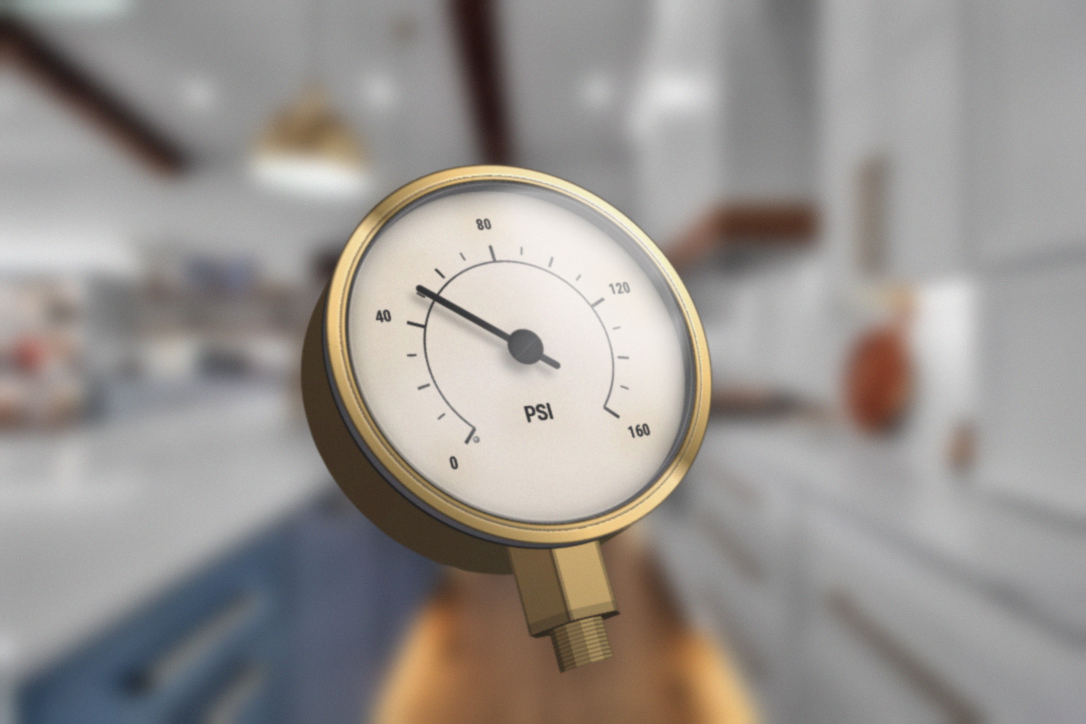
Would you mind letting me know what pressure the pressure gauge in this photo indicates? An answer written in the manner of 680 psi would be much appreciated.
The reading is 50 psi
